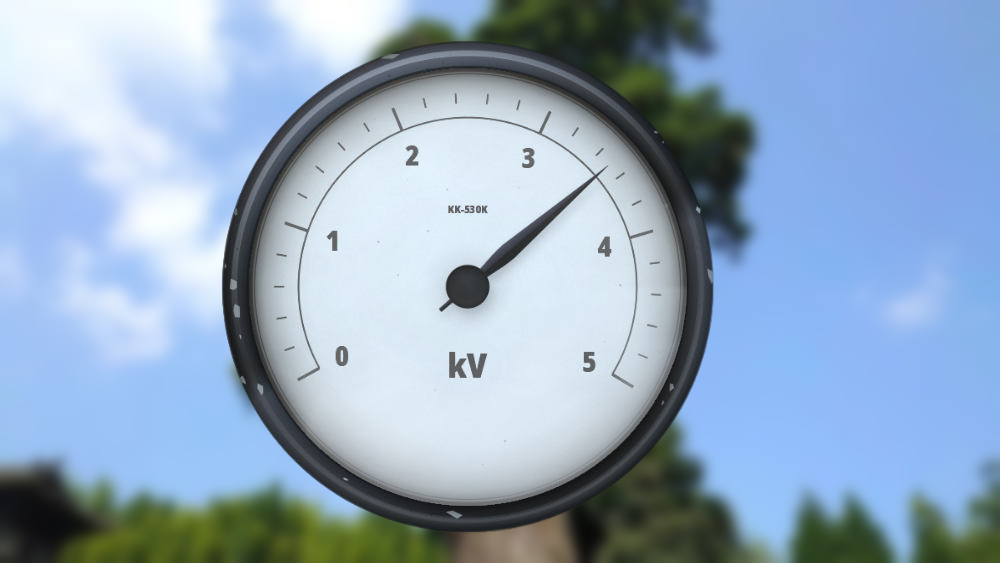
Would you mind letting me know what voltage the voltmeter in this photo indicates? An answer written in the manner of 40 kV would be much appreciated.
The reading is 3.5 kV
